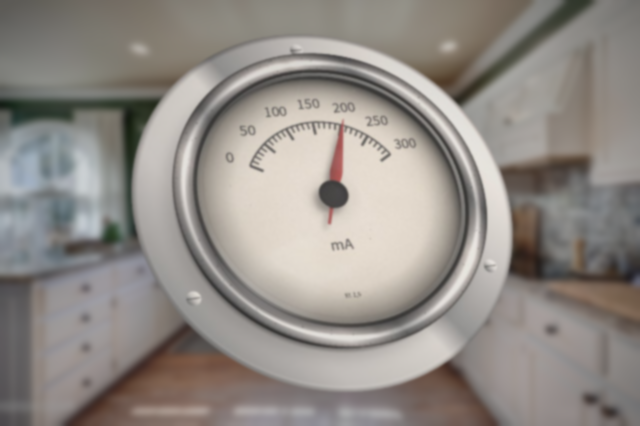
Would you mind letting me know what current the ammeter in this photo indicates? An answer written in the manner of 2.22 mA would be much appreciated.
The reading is 200 mA
